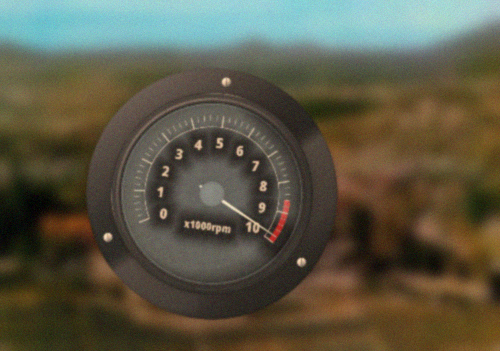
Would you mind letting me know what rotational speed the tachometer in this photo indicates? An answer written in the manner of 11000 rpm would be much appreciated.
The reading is 9800 rpm
